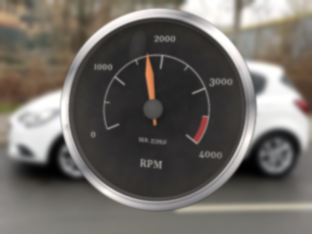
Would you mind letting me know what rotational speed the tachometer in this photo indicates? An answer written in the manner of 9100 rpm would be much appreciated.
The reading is 1750 rpm
